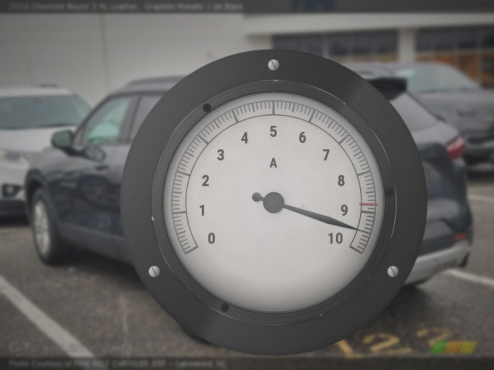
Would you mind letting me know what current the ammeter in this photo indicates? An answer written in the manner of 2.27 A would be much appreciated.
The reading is 9.5 A
